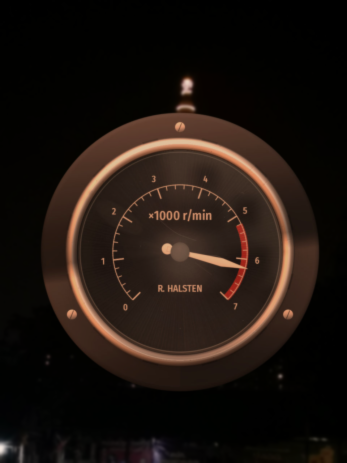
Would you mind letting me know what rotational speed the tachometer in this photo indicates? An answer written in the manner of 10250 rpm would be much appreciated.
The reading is 6200 rpm
